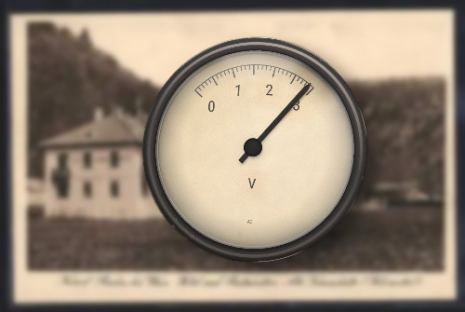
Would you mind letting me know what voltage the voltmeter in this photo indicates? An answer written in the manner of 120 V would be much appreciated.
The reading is 2.9 V
